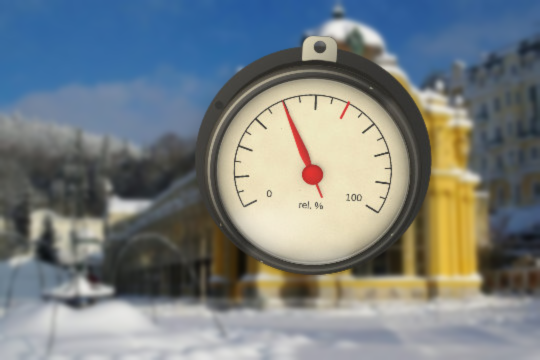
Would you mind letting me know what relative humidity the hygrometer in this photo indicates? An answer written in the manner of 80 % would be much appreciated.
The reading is 40 %
